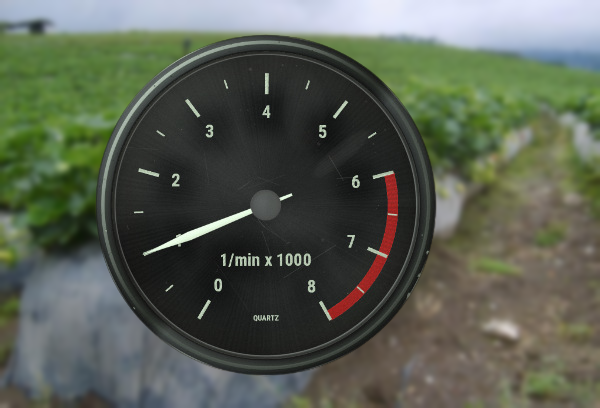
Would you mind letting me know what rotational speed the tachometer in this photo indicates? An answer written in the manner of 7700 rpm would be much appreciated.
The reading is 1000 rpm
